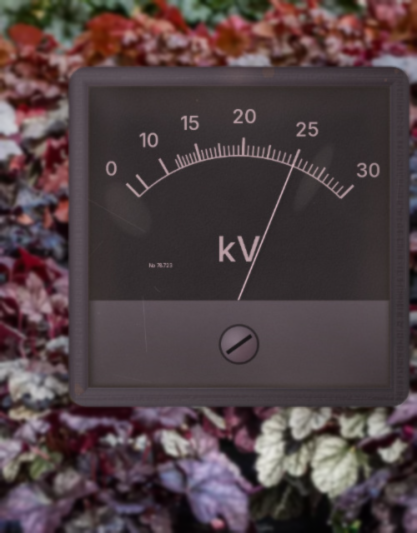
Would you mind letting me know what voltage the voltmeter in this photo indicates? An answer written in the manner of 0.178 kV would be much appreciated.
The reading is 25 kV
